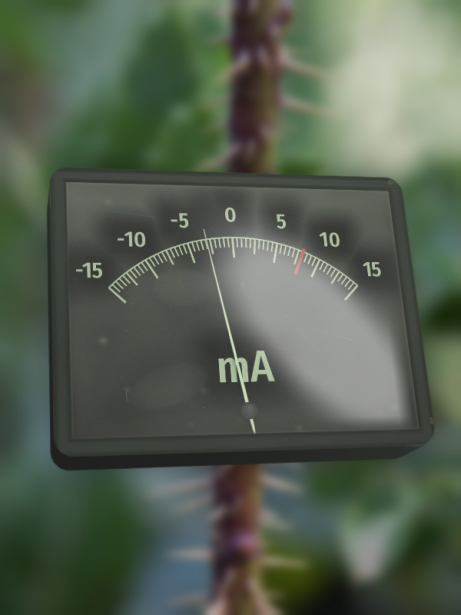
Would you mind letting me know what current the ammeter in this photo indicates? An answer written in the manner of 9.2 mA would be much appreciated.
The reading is -3 mA
